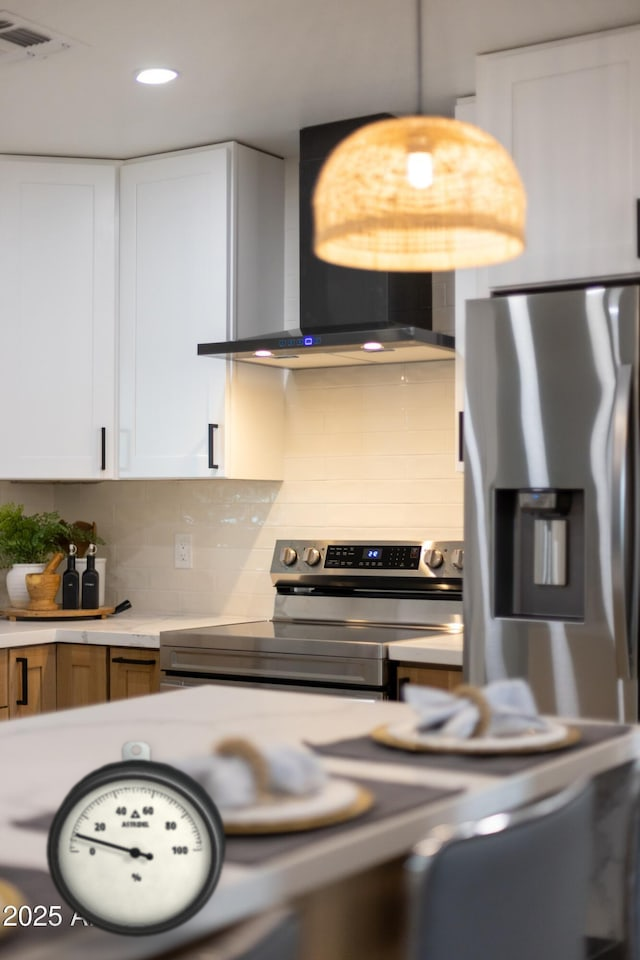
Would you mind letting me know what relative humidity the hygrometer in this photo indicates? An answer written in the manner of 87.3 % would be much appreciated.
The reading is 10 %
